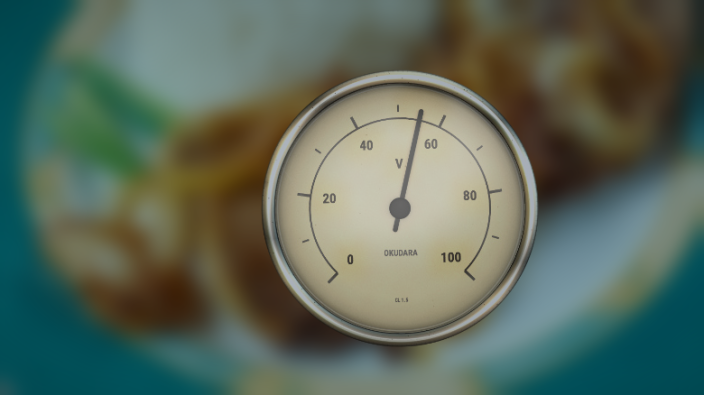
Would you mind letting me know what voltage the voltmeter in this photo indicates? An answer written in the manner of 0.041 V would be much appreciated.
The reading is 55 V
